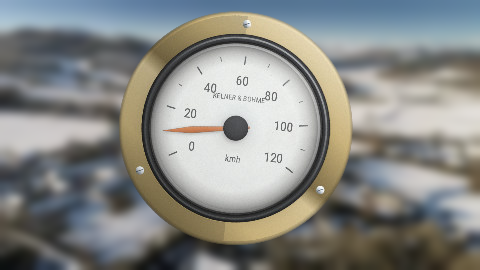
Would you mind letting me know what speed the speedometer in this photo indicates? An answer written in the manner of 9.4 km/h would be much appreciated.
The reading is 10 km/h
